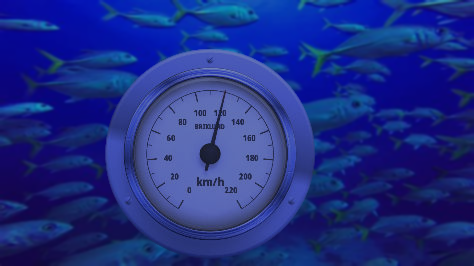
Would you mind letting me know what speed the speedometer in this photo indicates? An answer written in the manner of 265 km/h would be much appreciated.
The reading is 120 km/h
